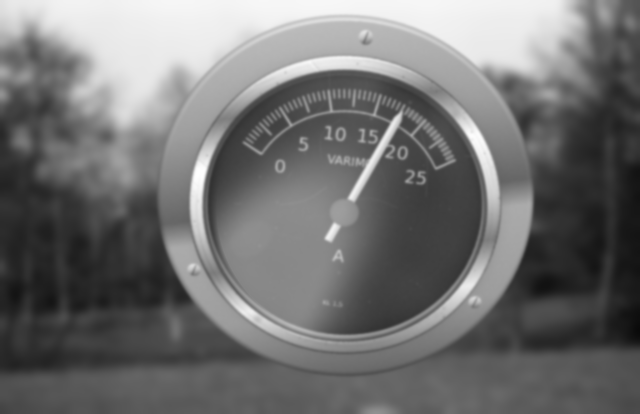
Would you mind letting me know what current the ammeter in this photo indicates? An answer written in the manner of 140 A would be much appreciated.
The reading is 17.5 A
